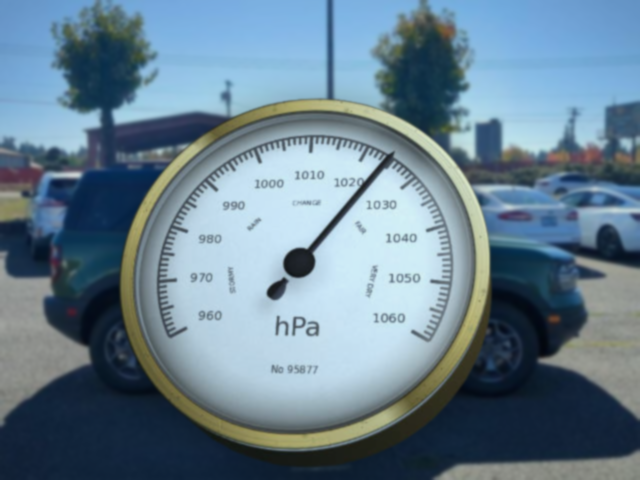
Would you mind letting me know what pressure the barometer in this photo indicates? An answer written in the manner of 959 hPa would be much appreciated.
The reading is 1025 hPa
